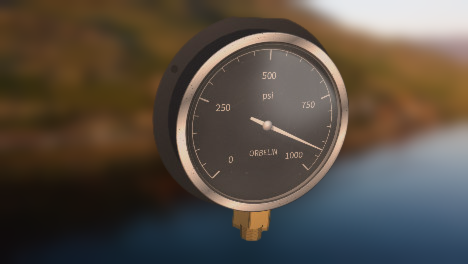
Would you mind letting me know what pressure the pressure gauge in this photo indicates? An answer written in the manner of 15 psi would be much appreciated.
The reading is 925 psi
